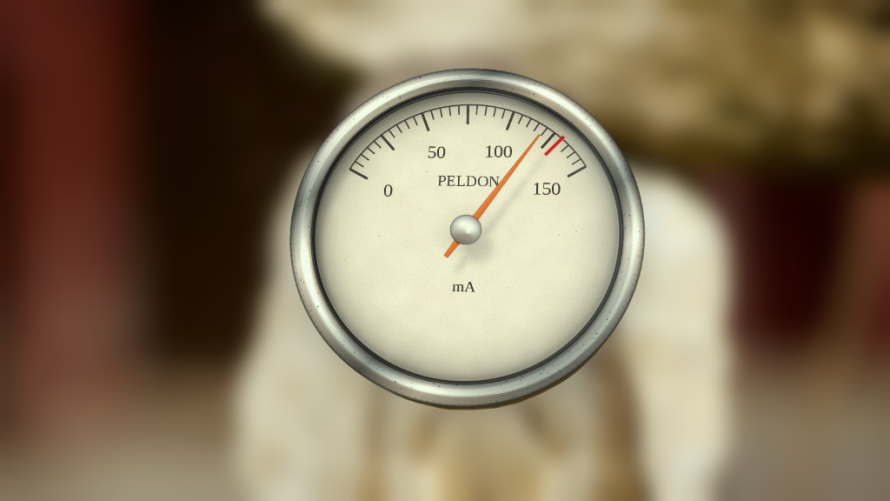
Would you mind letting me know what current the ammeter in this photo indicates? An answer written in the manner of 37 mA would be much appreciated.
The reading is 120 mA
